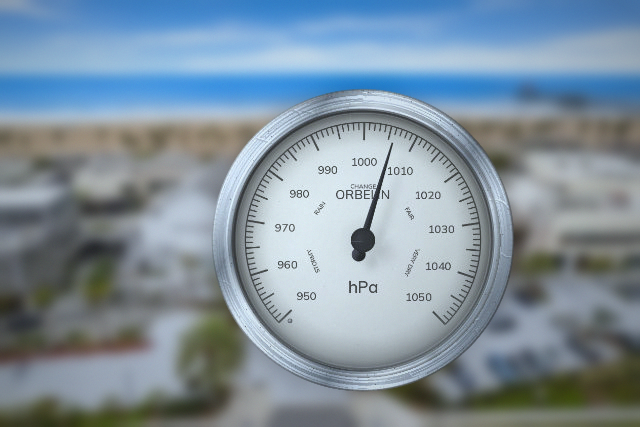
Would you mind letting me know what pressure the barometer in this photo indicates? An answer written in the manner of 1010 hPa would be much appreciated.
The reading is 1006 hPa
